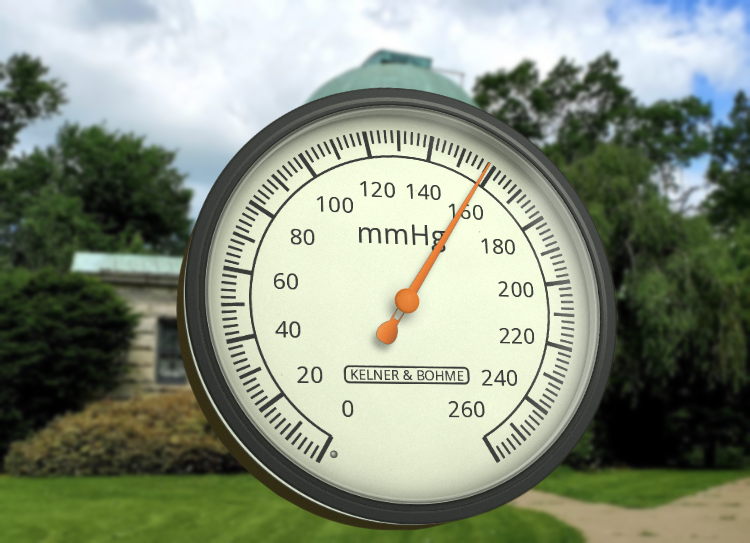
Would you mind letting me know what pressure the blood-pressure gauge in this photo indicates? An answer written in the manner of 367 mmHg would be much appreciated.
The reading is 158 mmHg
